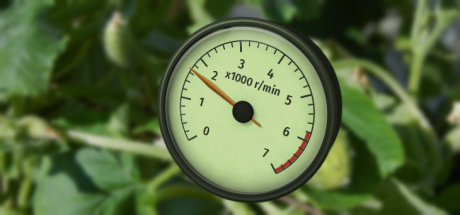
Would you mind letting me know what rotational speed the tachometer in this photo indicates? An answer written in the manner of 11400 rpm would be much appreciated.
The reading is 1700 rpm
